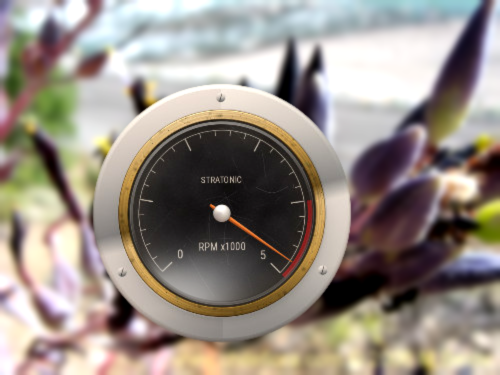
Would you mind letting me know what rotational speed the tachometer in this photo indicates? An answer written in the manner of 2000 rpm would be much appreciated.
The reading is 4800 rpm
